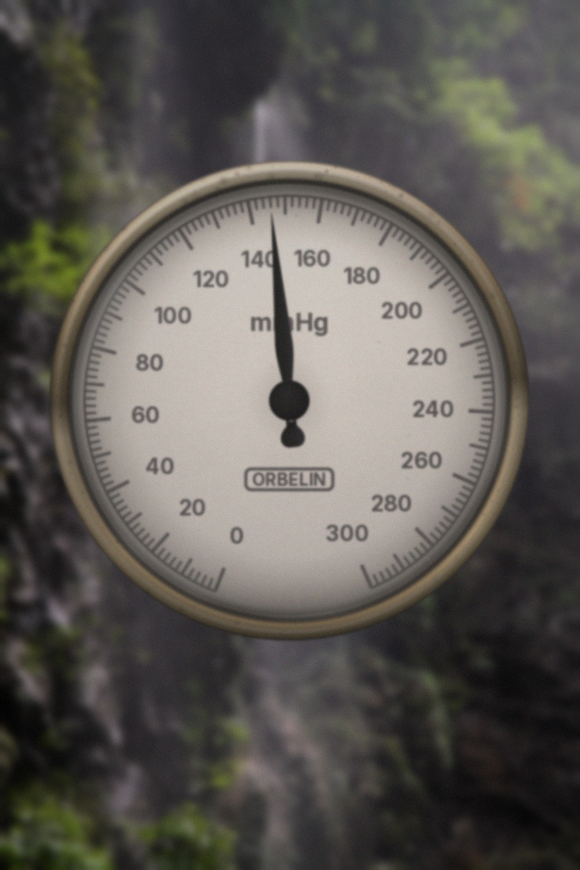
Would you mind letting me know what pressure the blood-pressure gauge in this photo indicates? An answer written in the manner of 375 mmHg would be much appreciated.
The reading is 146 mmHg
